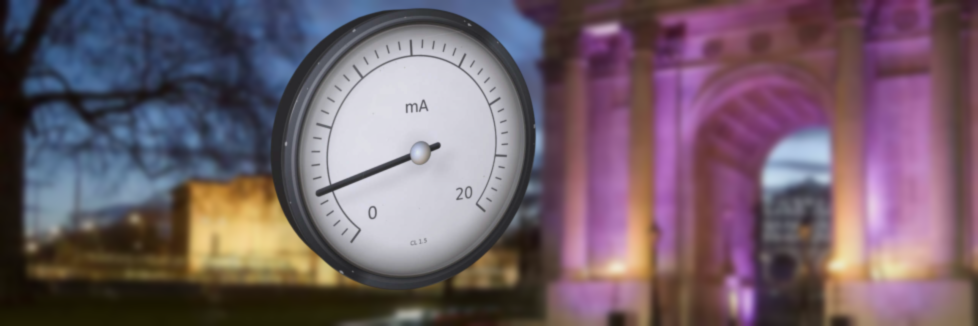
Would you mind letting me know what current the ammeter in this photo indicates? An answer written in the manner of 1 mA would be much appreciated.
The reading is 2.5 mA
